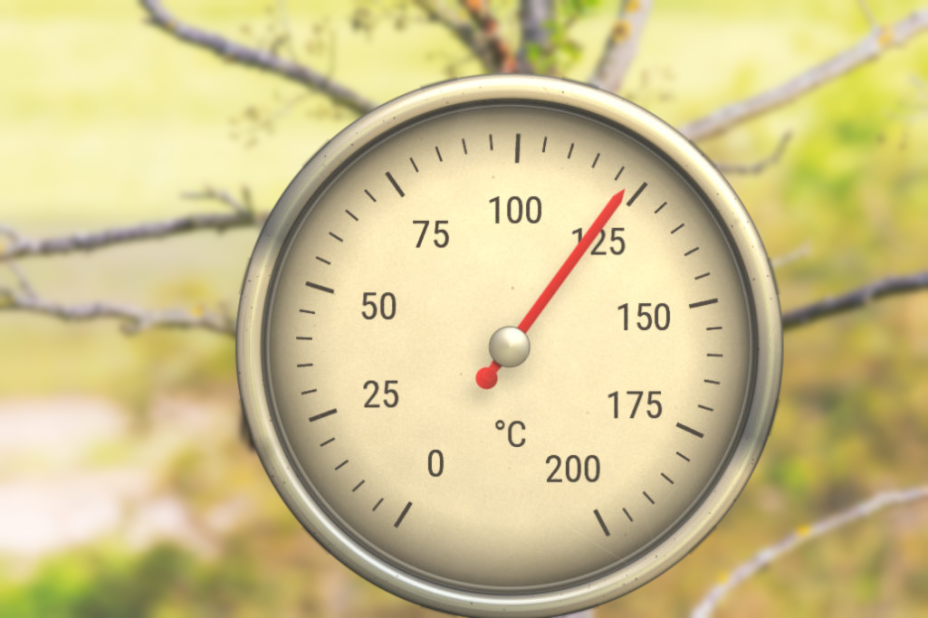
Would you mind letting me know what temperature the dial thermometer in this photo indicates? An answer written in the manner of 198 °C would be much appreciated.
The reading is 122.5 °C
